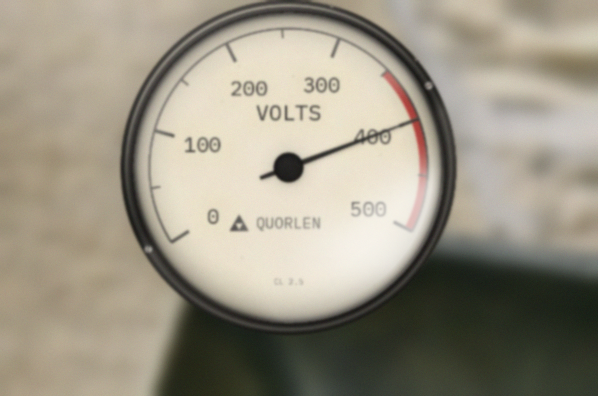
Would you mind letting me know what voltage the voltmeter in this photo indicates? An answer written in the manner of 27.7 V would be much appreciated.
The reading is 400 V
